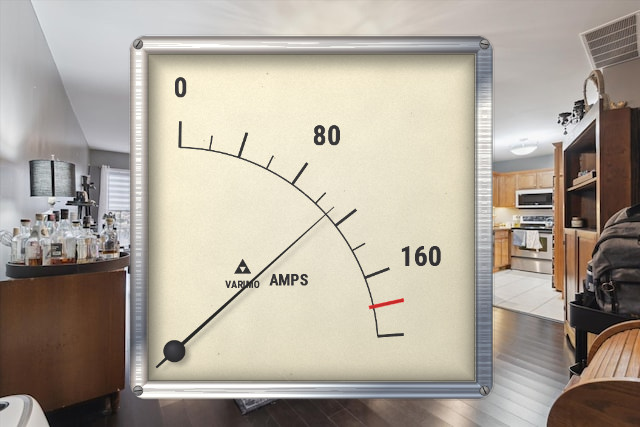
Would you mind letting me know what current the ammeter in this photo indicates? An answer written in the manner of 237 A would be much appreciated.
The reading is 110 A
